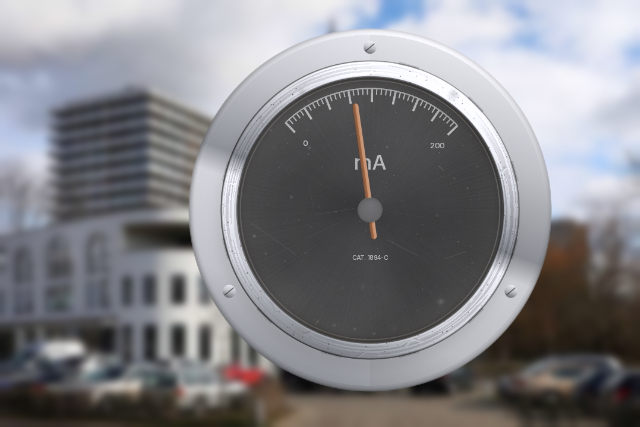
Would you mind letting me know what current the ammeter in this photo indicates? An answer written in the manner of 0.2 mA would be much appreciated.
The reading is 80 mA
